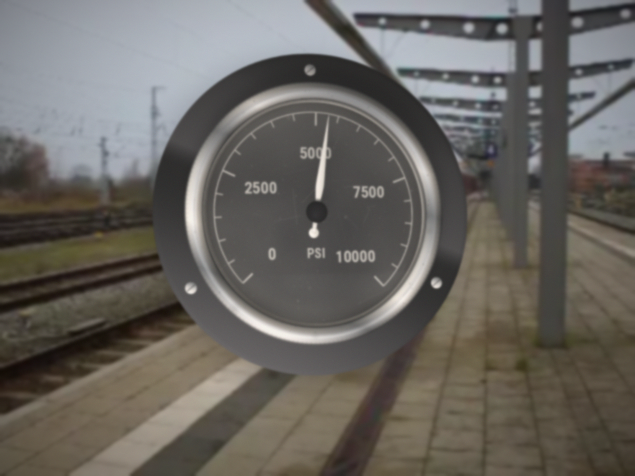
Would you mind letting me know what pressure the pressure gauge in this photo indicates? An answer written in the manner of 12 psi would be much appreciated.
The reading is 5250 psi
